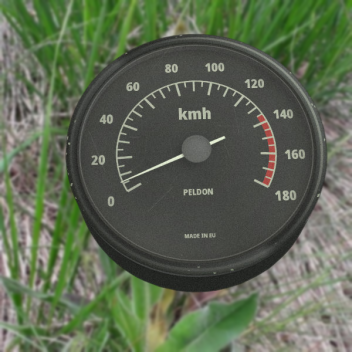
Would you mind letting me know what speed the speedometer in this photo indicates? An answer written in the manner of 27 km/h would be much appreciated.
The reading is 5 km/h
